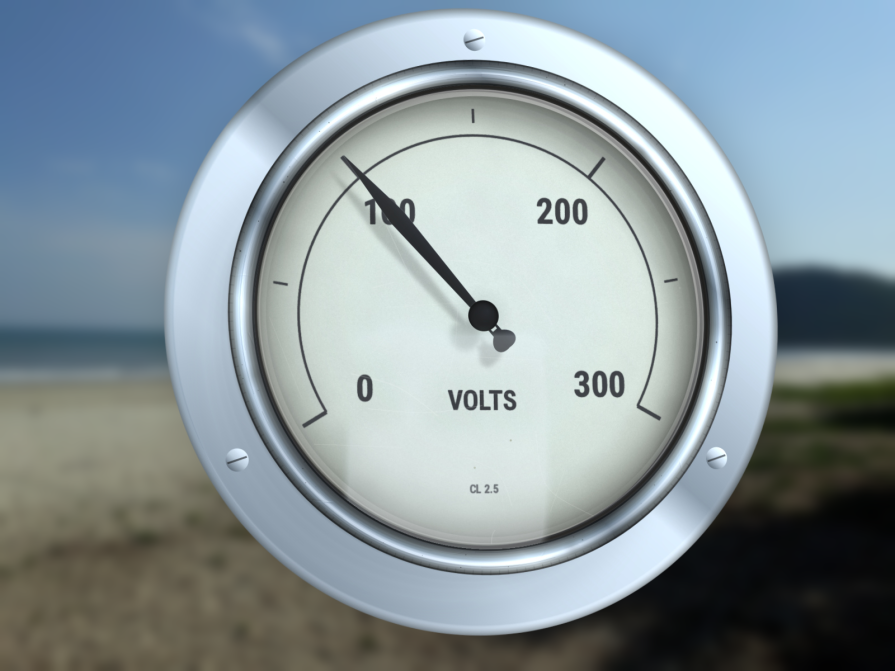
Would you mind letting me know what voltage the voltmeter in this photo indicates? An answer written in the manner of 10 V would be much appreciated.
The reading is 100 V
